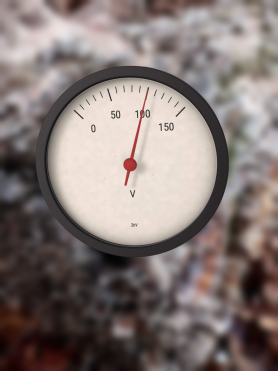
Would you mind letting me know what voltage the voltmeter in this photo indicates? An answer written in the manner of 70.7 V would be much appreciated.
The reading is 100 V
